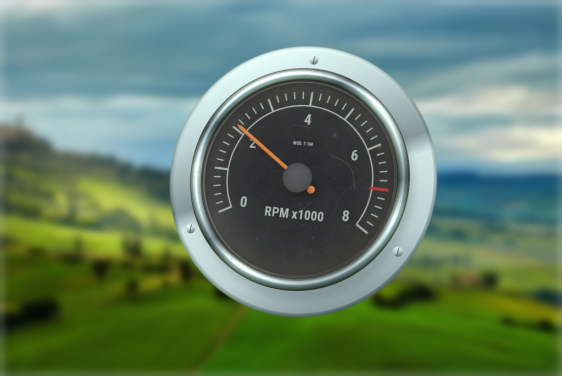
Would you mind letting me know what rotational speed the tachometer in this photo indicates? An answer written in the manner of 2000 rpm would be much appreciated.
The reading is 2100 rpm
